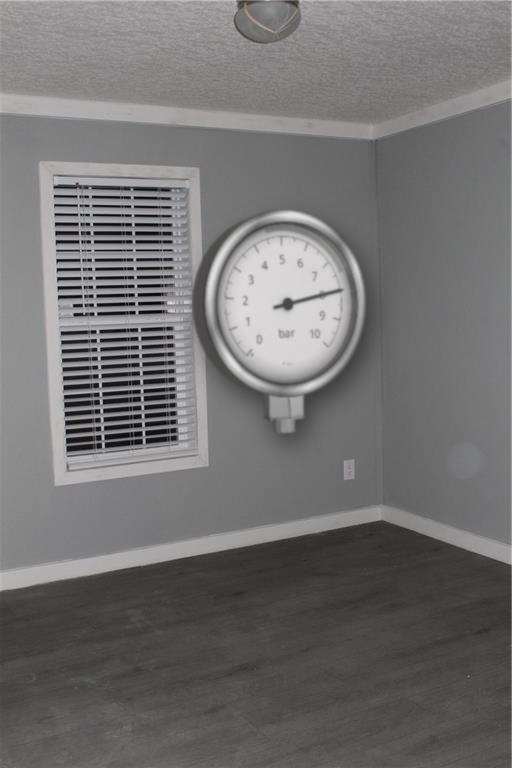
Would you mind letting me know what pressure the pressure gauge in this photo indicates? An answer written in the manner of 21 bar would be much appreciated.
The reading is 8 bar
